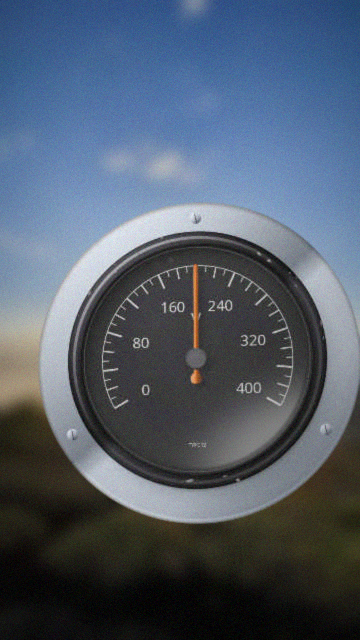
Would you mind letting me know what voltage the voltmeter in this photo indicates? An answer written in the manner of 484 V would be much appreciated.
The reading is 200 V
